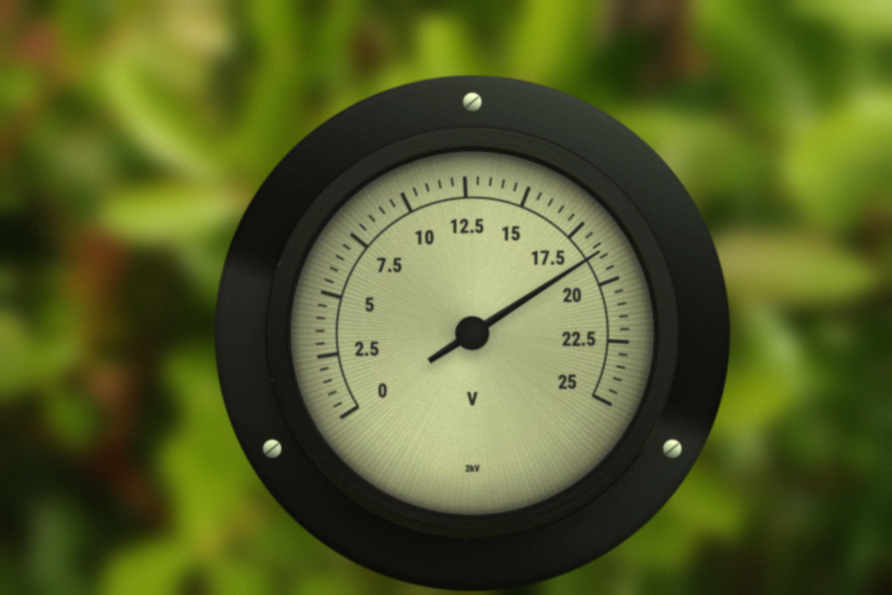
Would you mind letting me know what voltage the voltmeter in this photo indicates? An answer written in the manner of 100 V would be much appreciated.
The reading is 18.75 V
